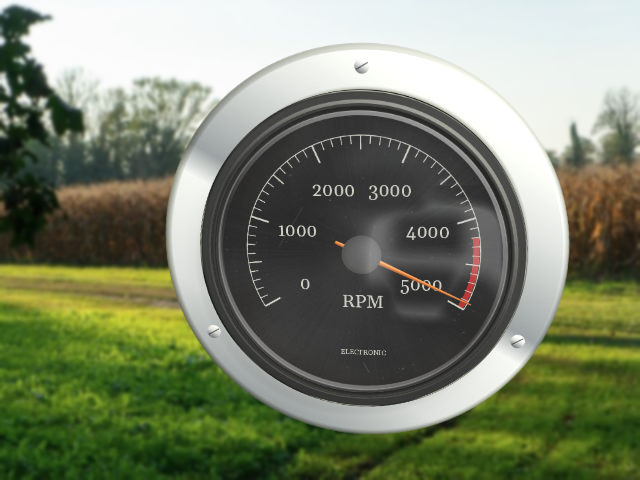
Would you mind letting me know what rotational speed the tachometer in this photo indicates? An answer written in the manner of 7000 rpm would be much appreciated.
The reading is 4900 rpm
